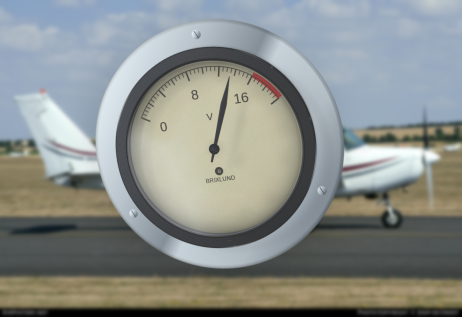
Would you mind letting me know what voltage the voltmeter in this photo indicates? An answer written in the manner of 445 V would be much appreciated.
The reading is 13.5 V
